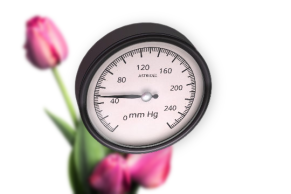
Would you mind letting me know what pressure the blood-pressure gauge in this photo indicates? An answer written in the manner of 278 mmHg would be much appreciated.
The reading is 50 mmHg
